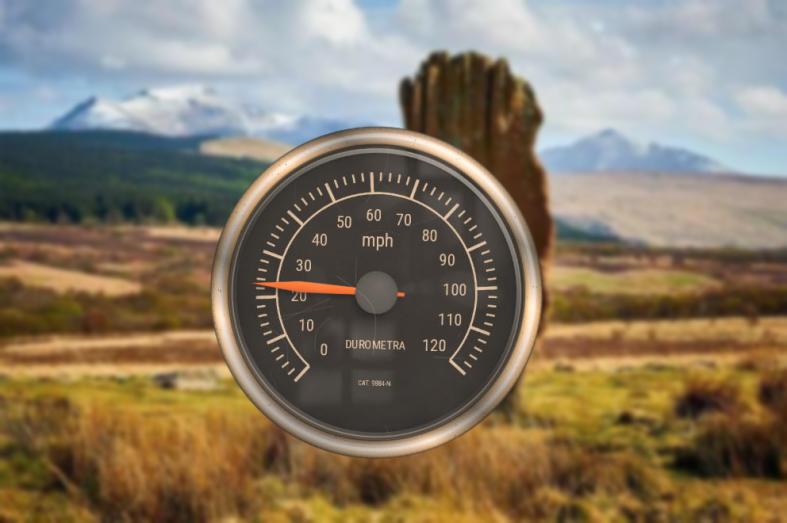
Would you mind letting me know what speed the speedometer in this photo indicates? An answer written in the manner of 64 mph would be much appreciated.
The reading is 23 mph
